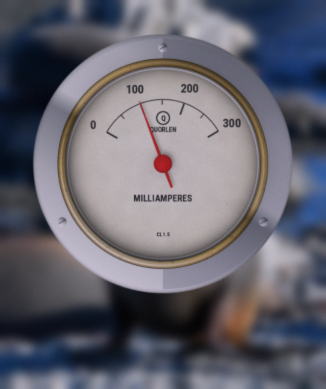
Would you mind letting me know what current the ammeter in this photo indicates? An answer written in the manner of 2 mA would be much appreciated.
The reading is 100 mA
